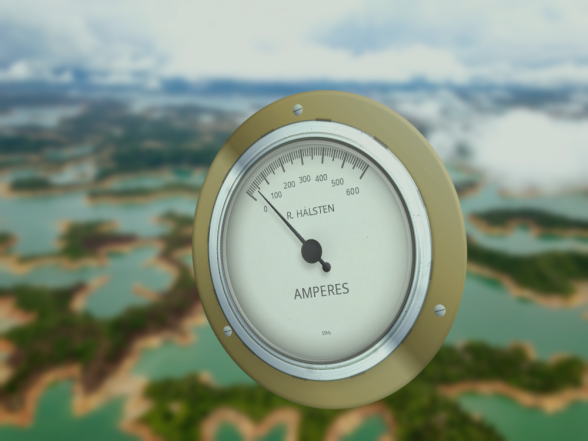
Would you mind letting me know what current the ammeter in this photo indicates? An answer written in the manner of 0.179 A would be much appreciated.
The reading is 50 A
